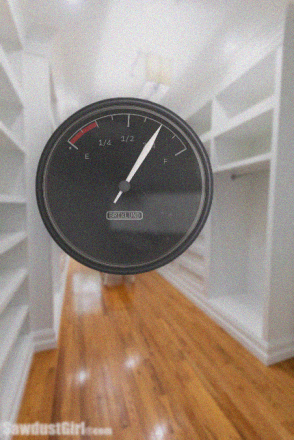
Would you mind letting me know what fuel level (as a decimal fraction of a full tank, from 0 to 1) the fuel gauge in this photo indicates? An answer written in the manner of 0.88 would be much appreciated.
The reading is 0.75
